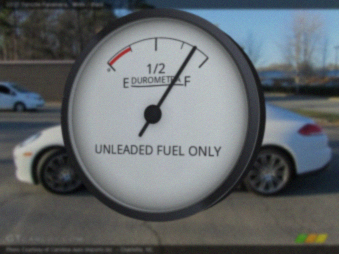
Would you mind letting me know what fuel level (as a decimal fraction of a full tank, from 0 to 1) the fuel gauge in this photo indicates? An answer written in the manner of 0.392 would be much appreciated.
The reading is 0.875
